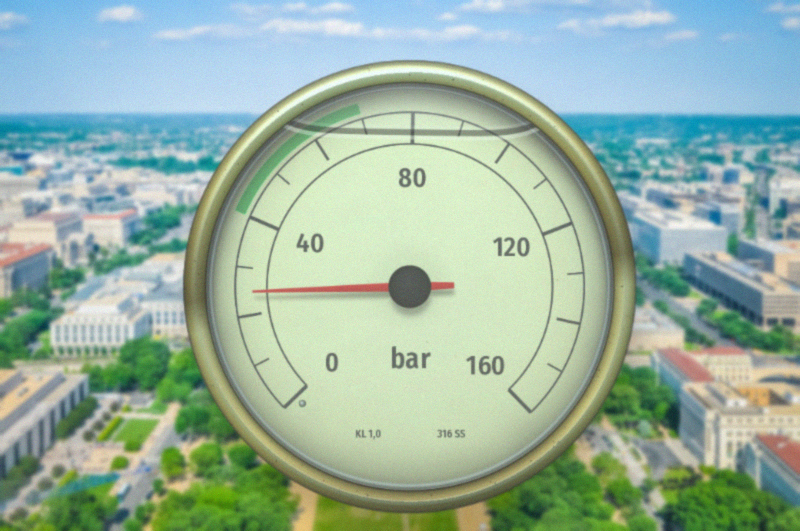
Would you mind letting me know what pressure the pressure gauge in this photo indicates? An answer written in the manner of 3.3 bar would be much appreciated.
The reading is 25 bar
